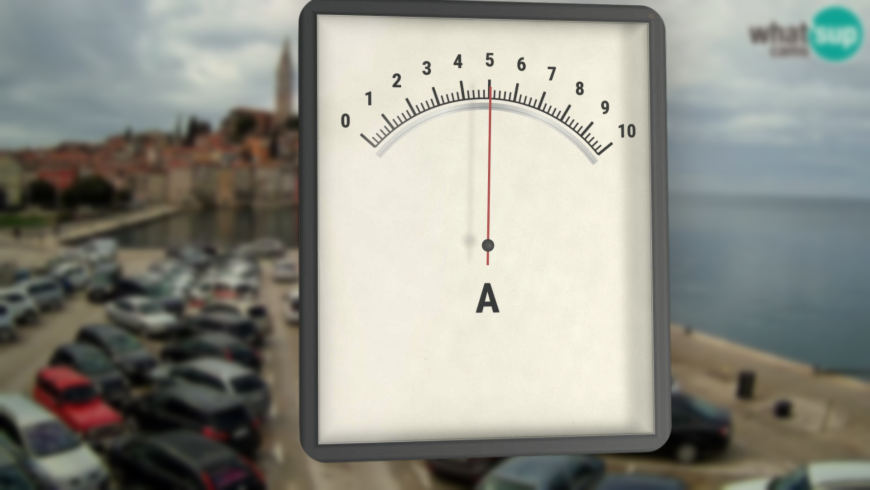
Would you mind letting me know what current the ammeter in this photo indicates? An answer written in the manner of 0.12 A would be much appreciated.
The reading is 5 A
